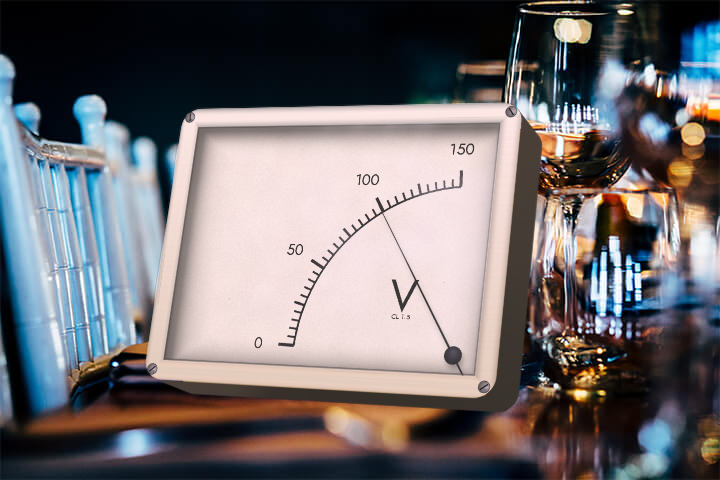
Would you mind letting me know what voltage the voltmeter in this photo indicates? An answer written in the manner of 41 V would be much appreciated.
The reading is 100 V
